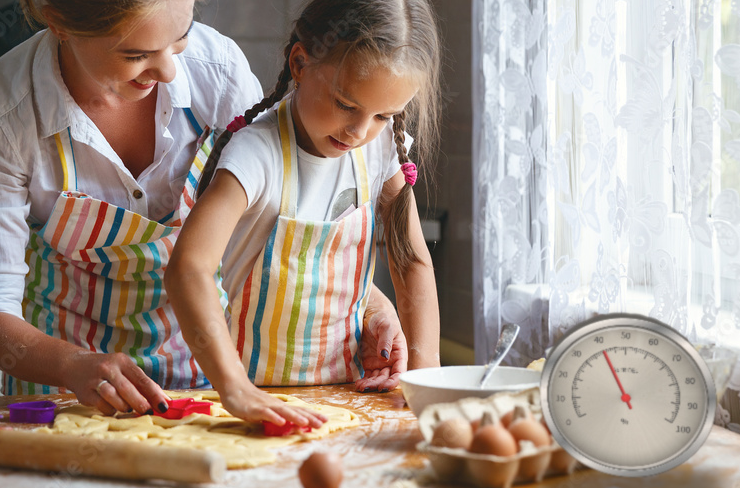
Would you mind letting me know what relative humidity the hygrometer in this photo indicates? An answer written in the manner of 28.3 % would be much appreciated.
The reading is 40 %
